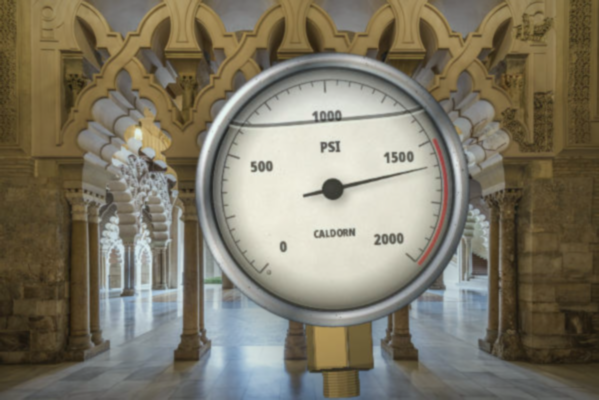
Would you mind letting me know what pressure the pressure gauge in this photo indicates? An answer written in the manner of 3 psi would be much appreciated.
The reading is 1600 psi
